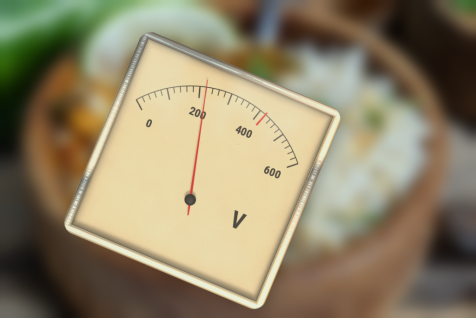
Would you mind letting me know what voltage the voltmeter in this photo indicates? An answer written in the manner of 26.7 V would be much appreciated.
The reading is 220 V
